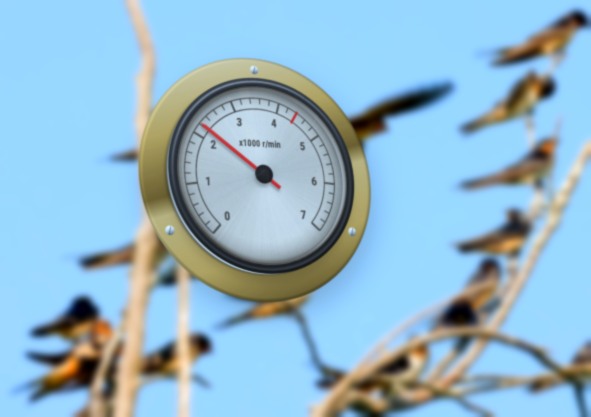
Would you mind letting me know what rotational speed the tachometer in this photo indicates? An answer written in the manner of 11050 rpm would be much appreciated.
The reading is 2200 rpm
